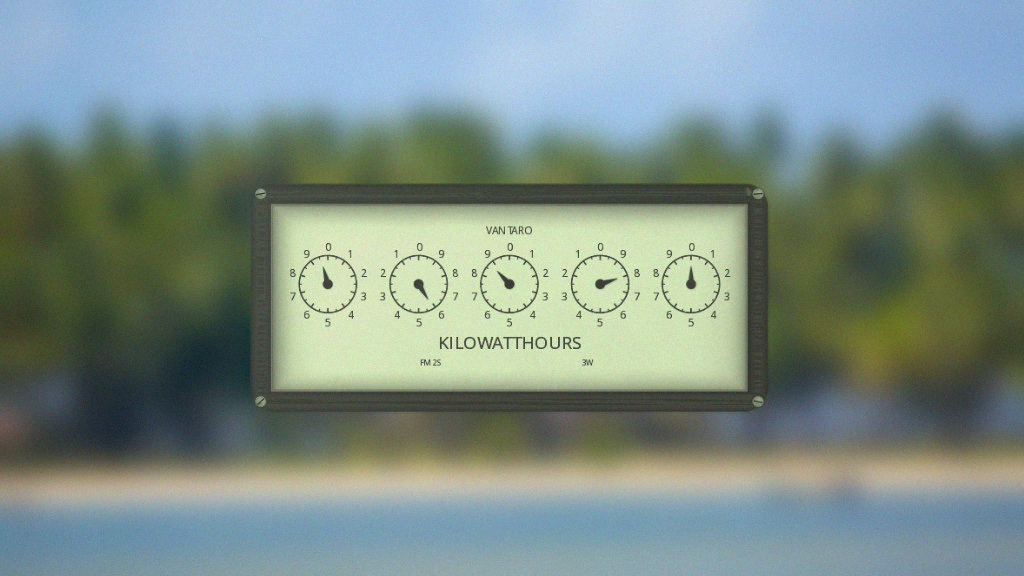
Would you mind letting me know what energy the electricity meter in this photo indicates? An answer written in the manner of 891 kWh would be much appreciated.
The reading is 95880 kWh
